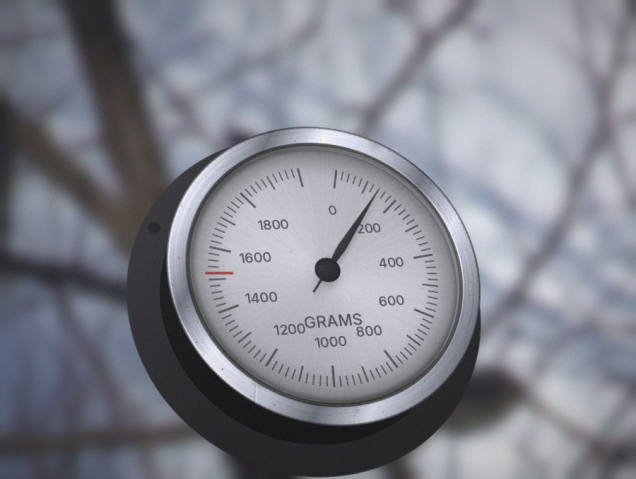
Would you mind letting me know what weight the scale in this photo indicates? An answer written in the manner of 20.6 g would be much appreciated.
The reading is 140 g
